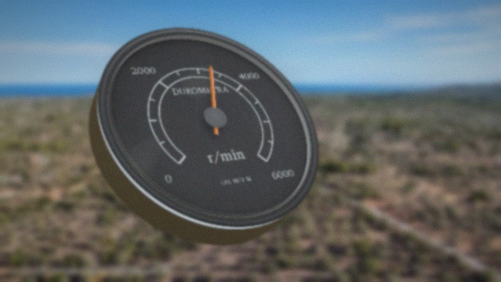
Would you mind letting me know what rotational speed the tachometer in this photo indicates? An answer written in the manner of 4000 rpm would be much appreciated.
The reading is 3250 rpm
